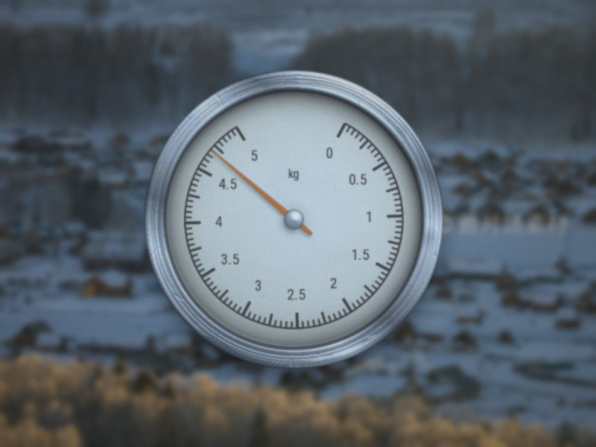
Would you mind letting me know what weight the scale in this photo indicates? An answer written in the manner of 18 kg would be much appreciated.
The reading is 4.7 kg
